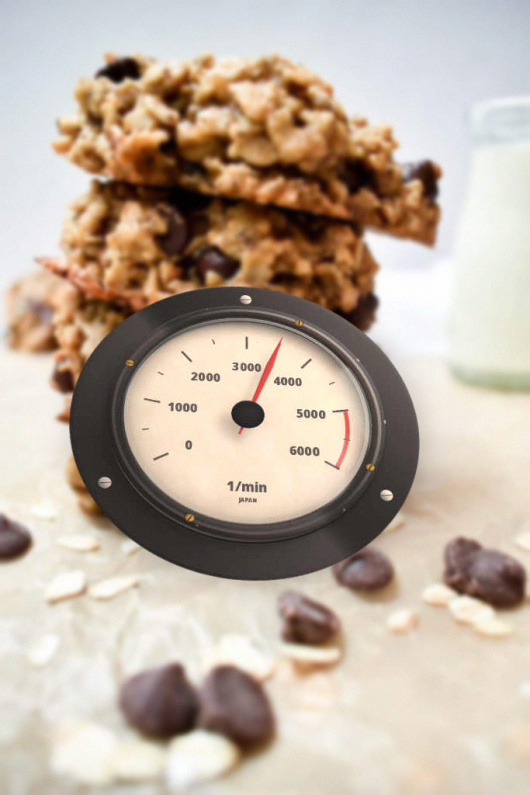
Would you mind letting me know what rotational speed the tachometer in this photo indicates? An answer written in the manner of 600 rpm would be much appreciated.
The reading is 3500 rpm
